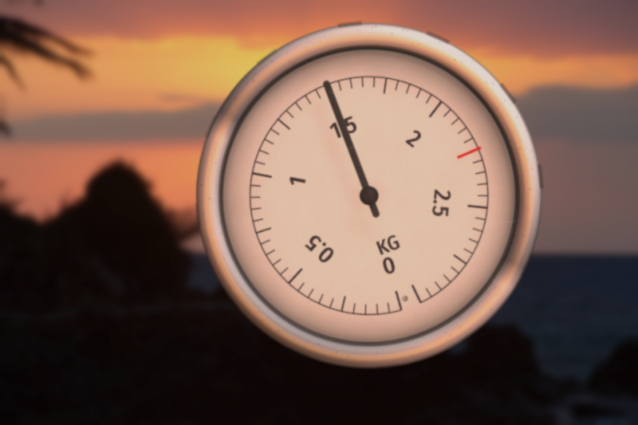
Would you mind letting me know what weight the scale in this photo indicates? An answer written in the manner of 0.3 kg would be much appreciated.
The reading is 1.5 kg
